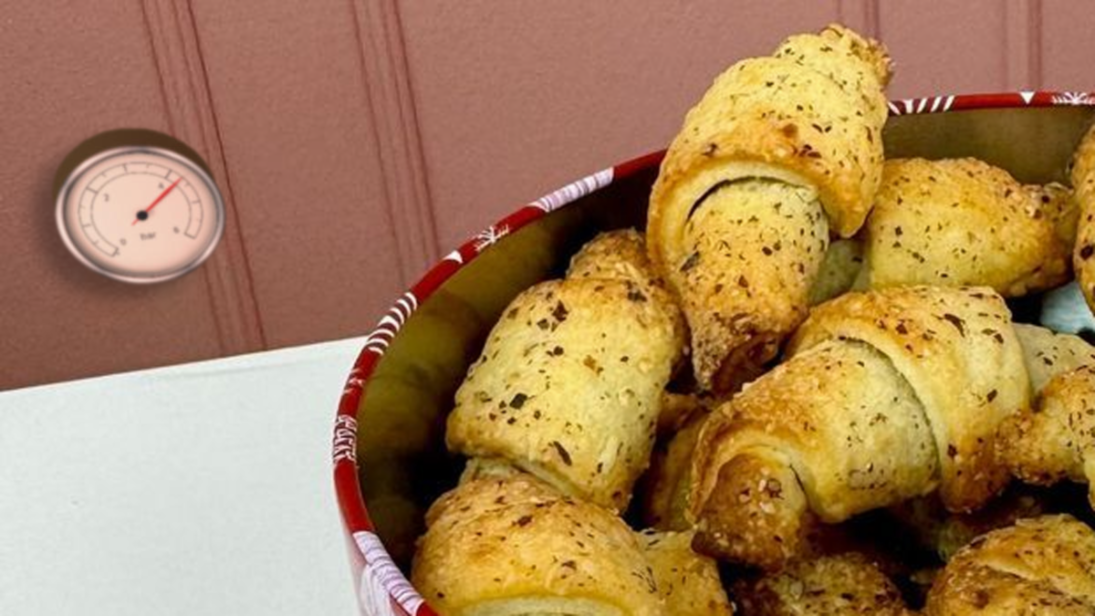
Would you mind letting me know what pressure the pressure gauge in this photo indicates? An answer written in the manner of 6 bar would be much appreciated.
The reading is 4.25 bar
